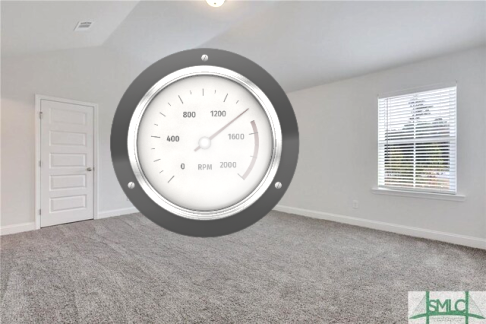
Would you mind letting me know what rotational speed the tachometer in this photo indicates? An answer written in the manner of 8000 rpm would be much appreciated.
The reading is 1400 rpm
